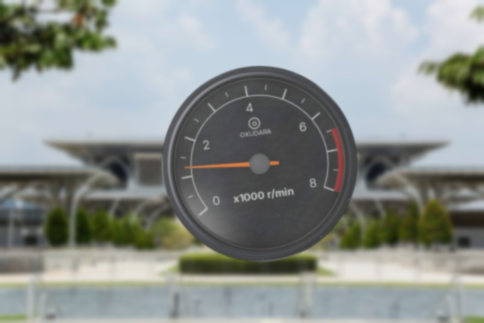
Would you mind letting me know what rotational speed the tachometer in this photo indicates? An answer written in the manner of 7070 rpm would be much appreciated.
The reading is 1250 rpm
